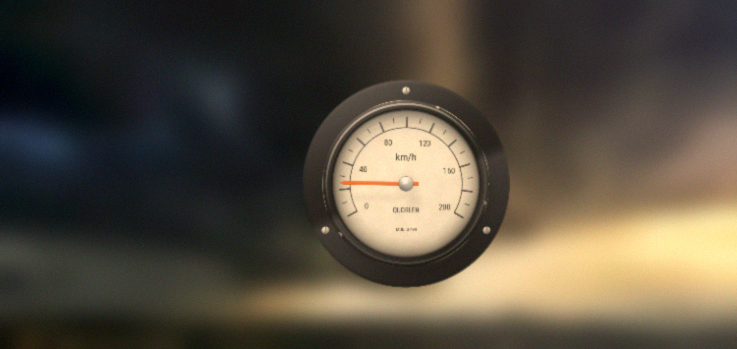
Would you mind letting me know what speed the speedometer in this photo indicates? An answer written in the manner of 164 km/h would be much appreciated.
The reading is 25 km/h
